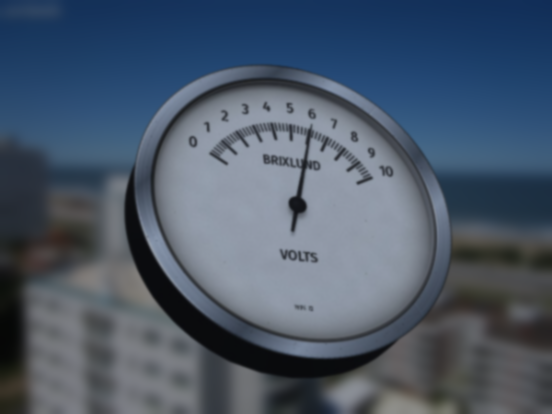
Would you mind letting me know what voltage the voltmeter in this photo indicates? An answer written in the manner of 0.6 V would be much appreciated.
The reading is 6 V
